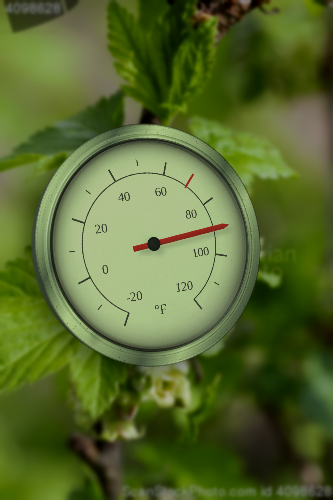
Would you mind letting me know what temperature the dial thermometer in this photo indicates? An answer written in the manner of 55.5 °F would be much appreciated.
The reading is 90 °F
